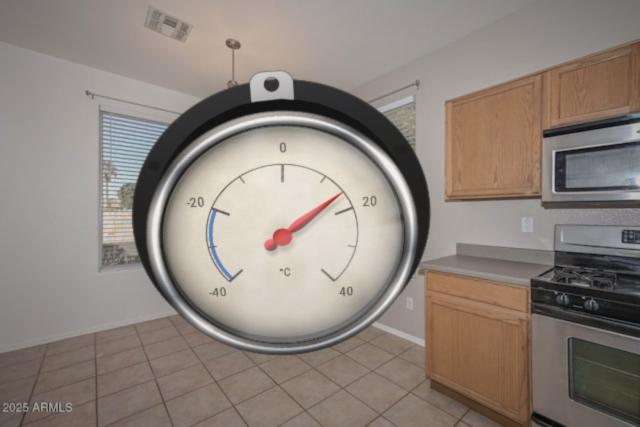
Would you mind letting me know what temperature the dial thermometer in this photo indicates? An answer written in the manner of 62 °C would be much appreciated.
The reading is 15 °C
